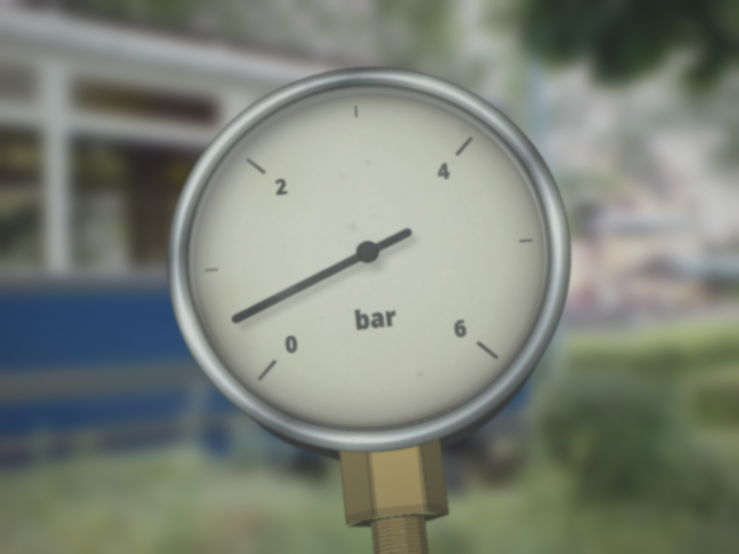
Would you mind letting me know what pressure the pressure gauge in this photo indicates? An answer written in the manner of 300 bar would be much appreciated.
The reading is 0.5 bar
